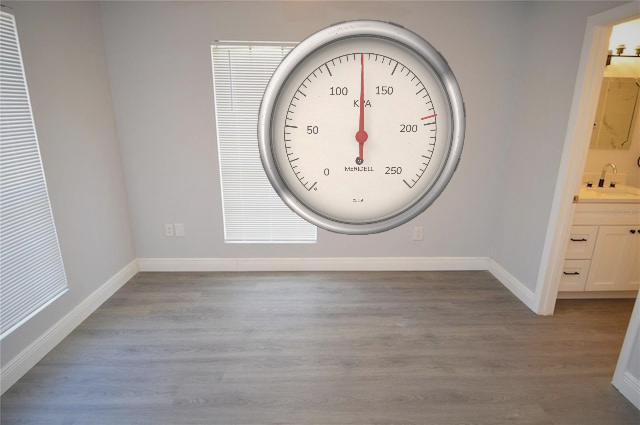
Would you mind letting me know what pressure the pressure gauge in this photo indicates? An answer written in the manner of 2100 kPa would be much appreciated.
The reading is 125 kPa
